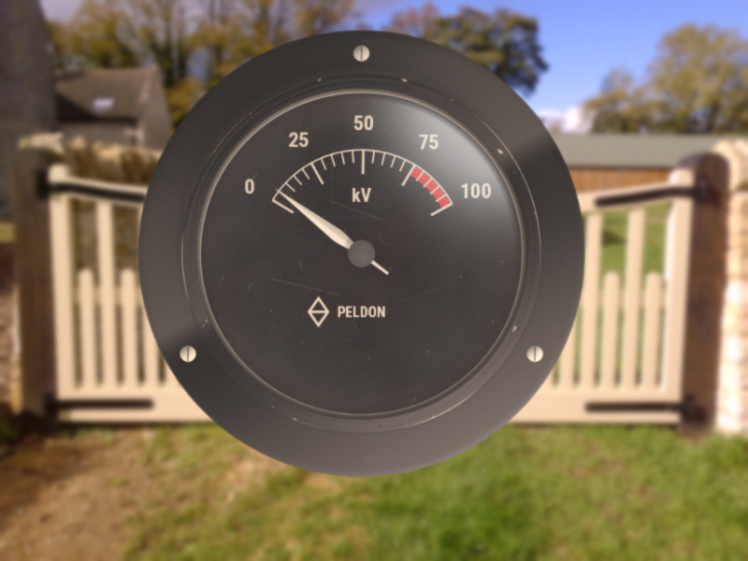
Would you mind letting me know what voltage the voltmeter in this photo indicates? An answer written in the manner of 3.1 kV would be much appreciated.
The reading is 5 kV
